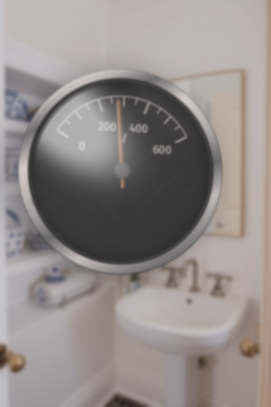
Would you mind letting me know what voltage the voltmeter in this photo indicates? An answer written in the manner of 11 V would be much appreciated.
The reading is 275 V
